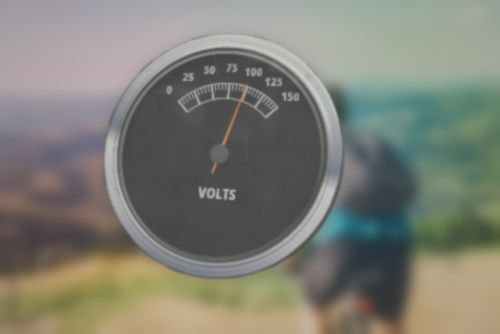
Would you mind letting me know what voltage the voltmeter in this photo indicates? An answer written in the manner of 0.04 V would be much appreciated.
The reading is 100 V
